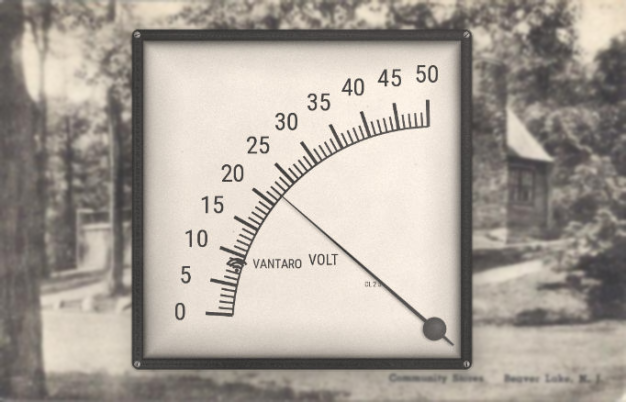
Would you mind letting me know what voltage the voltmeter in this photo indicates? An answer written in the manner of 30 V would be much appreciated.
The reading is 22 V
